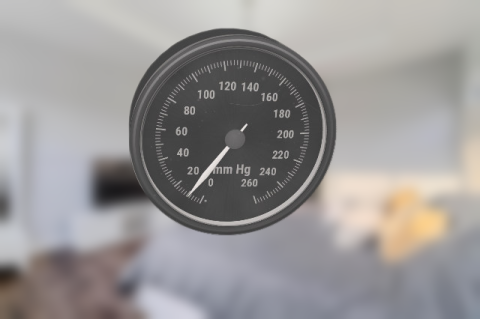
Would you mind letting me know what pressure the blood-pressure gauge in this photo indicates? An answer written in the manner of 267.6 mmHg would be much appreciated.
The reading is 10 mmHg
